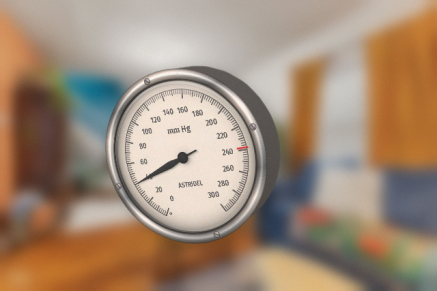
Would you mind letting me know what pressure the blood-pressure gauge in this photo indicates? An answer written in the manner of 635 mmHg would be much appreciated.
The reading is 40 mmHg
